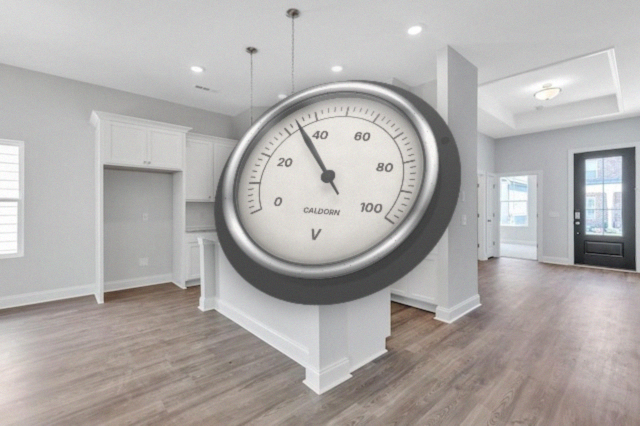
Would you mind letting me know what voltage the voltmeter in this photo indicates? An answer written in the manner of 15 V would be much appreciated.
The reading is 34 V
